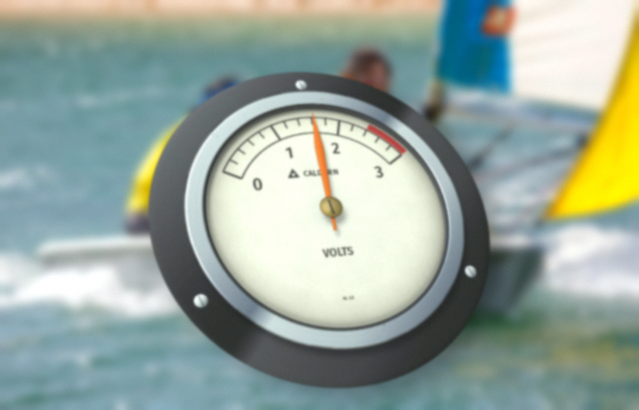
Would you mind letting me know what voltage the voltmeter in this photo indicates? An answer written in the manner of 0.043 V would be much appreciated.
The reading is 1.6 V
